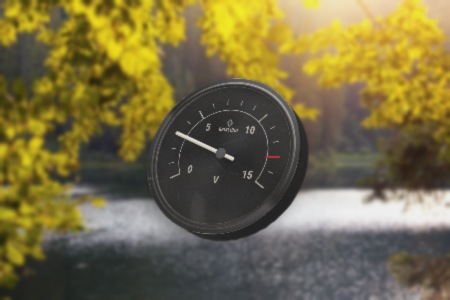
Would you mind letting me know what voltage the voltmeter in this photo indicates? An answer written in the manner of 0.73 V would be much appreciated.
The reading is 3 V
